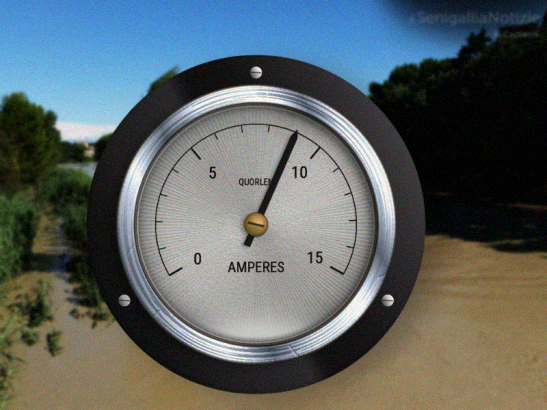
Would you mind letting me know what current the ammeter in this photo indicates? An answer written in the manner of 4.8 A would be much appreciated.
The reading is 9 A
